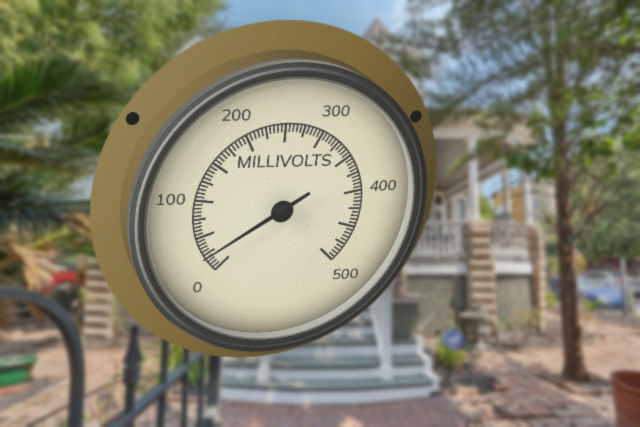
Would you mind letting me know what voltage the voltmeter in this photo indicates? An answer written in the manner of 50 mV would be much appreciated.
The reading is 25 mV
